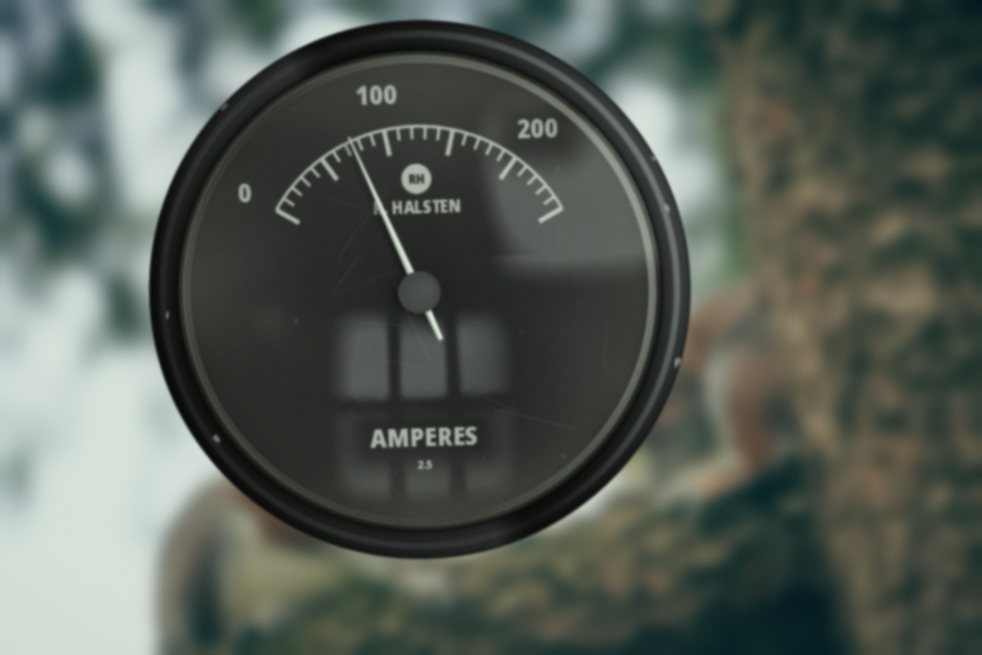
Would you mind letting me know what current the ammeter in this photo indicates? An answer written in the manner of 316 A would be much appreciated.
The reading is 75 A
